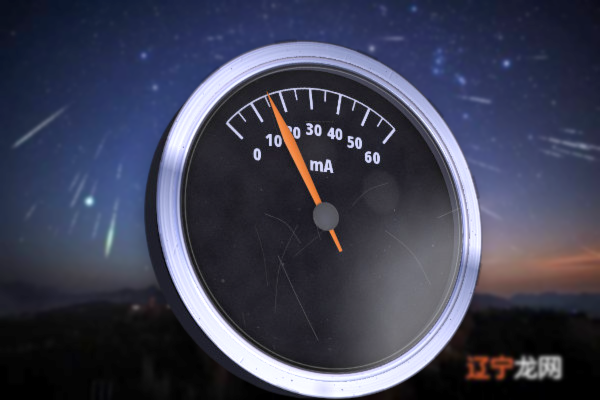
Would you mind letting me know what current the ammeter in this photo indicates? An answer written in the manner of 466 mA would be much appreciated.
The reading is 15 mA
